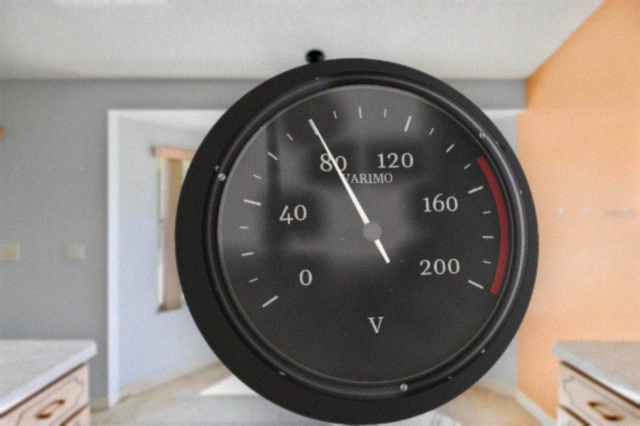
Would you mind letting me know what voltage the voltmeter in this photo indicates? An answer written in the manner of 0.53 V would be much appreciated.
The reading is 80 V
